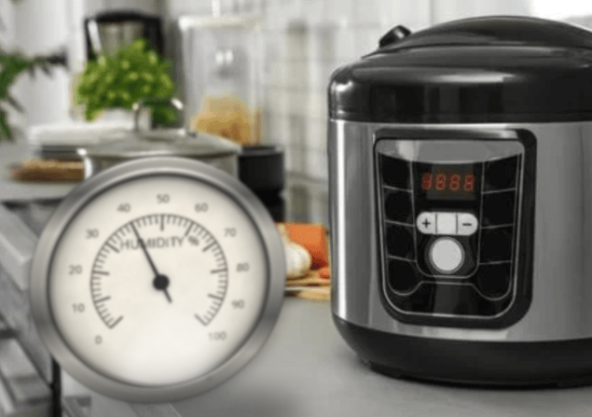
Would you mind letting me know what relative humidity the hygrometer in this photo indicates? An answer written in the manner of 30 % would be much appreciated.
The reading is 40 %
